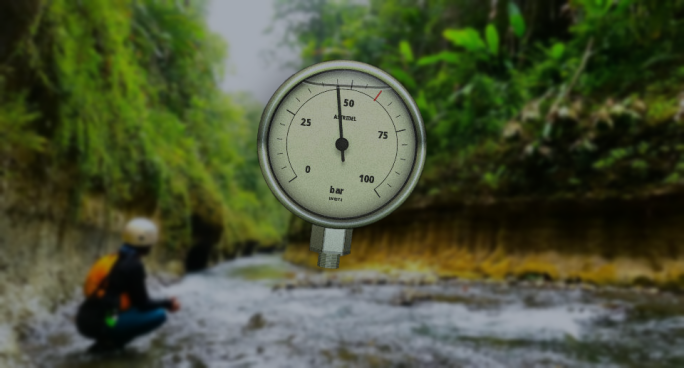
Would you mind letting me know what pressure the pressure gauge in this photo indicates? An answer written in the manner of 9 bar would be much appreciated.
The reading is 45 bar
